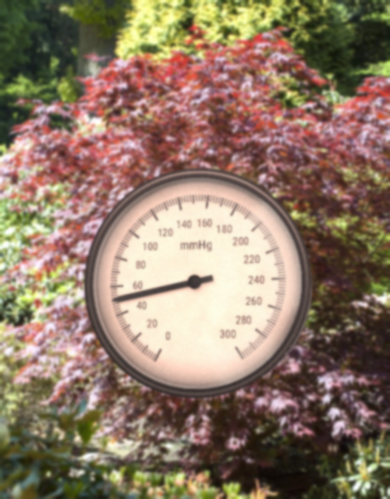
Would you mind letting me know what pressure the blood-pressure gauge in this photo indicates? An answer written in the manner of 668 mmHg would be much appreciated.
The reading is 50 mmHg
